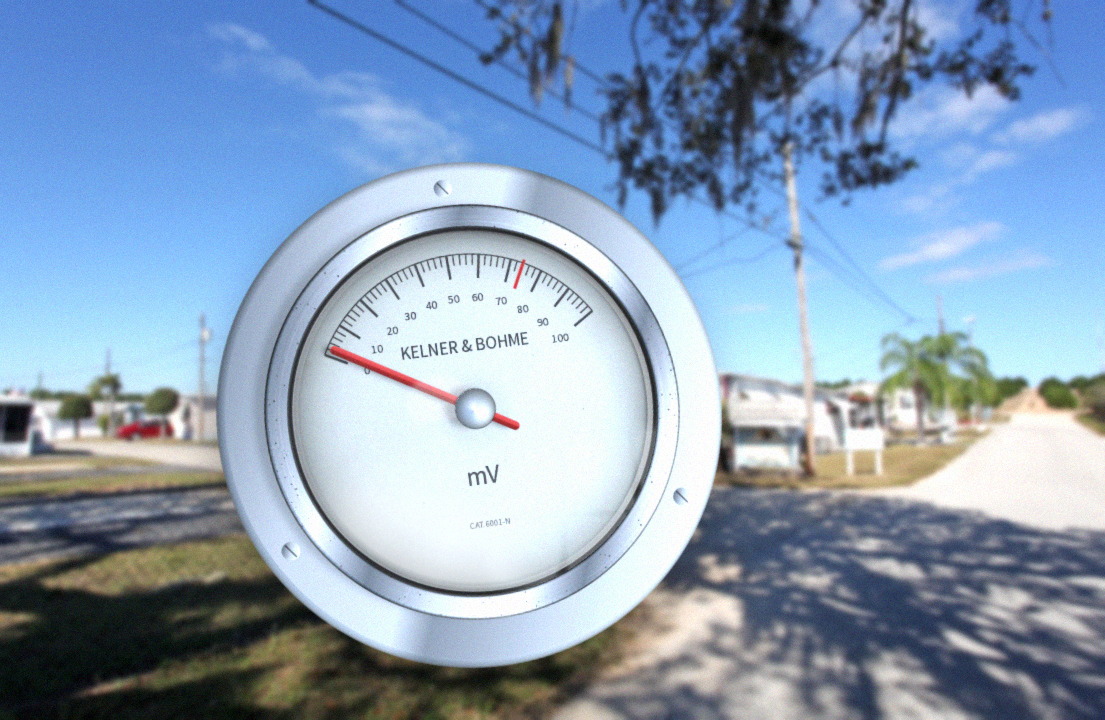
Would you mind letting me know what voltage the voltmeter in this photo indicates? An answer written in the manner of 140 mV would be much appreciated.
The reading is 2 mV
